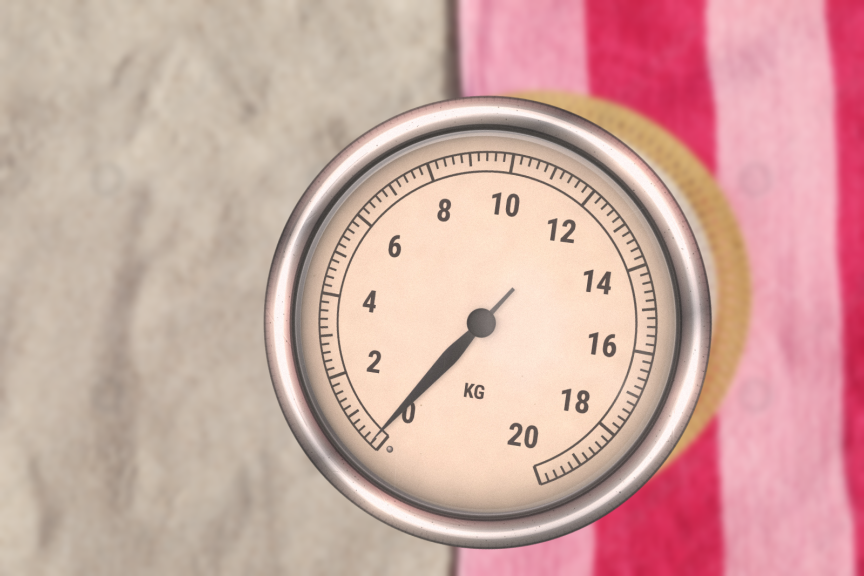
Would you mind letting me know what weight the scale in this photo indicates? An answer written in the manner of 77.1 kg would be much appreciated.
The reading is 0.2 kg
